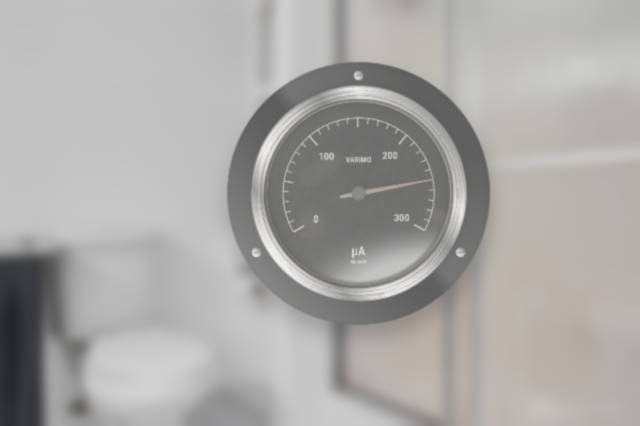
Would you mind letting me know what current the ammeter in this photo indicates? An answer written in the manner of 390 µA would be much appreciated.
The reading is 250 µA
